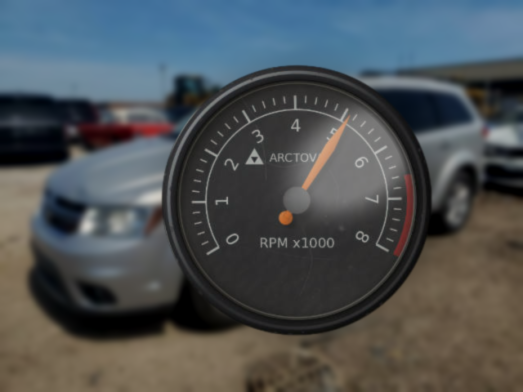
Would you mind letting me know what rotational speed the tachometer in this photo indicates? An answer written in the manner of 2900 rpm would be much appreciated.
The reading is 5100 rpm
